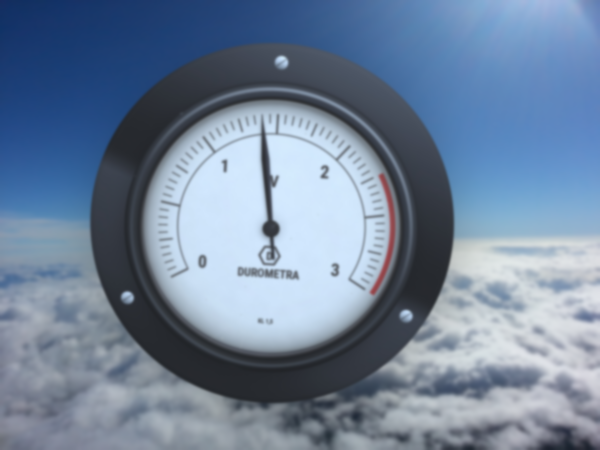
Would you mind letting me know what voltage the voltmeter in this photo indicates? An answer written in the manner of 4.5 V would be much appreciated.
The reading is 1.4 V
